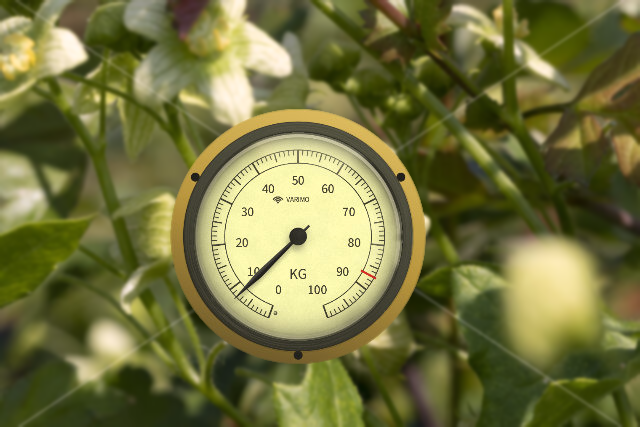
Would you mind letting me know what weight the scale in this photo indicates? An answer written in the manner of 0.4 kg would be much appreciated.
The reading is 8 kg
